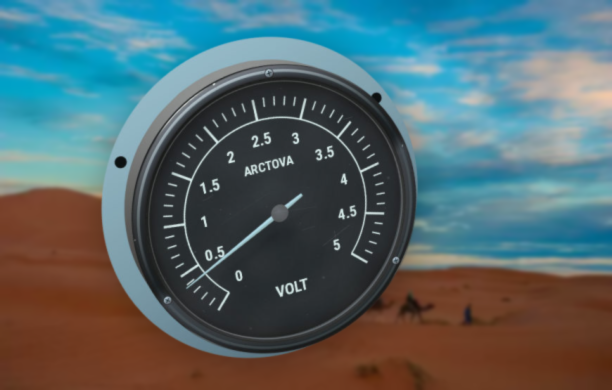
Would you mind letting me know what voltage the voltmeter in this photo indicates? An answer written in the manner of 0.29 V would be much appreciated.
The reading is 0.4 V
